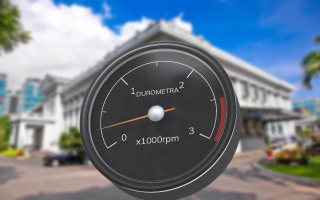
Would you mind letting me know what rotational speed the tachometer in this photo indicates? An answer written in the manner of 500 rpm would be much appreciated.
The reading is 250 rpm
